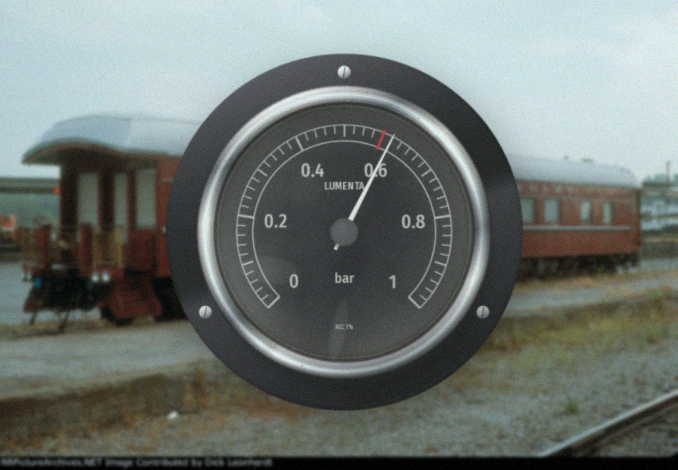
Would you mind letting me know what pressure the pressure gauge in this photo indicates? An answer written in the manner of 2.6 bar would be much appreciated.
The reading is 0.6 bar
